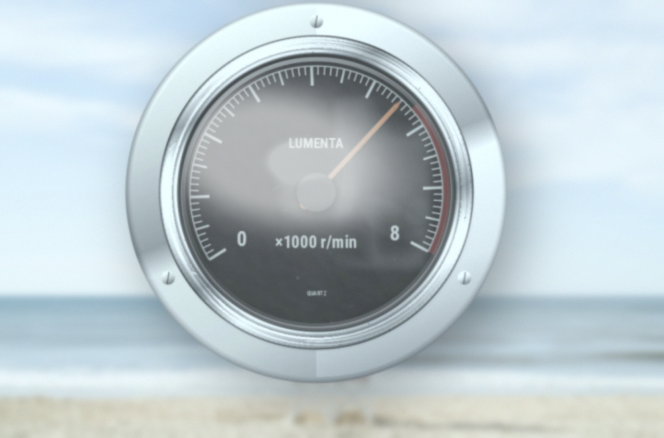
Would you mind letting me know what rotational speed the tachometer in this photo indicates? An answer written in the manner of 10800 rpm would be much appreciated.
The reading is 5500 rpm
